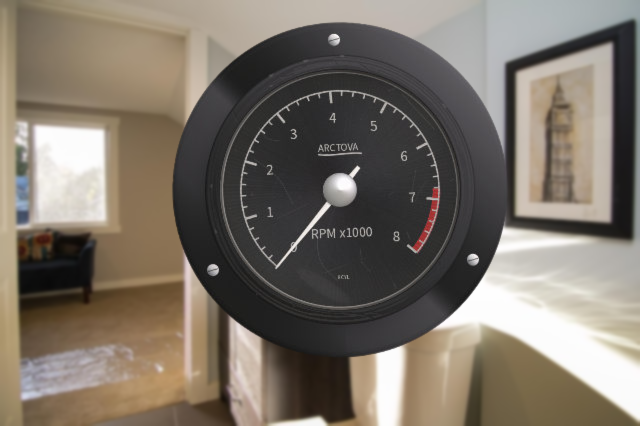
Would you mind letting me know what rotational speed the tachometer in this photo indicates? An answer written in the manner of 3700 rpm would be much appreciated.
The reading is 0 rpm
